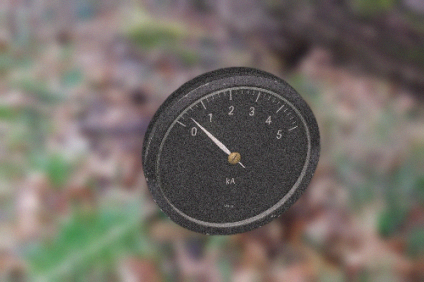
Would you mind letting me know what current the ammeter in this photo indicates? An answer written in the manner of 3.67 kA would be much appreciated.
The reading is 0.4 kA
